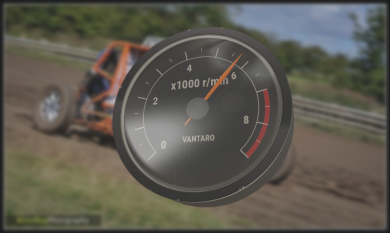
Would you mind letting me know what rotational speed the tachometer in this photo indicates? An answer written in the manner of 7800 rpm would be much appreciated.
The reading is 5750 rpm
